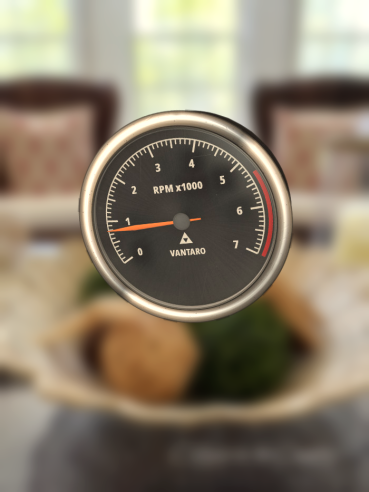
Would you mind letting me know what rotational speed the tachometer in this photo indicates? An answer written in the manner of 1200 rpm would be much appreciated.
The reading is 800 rpm
